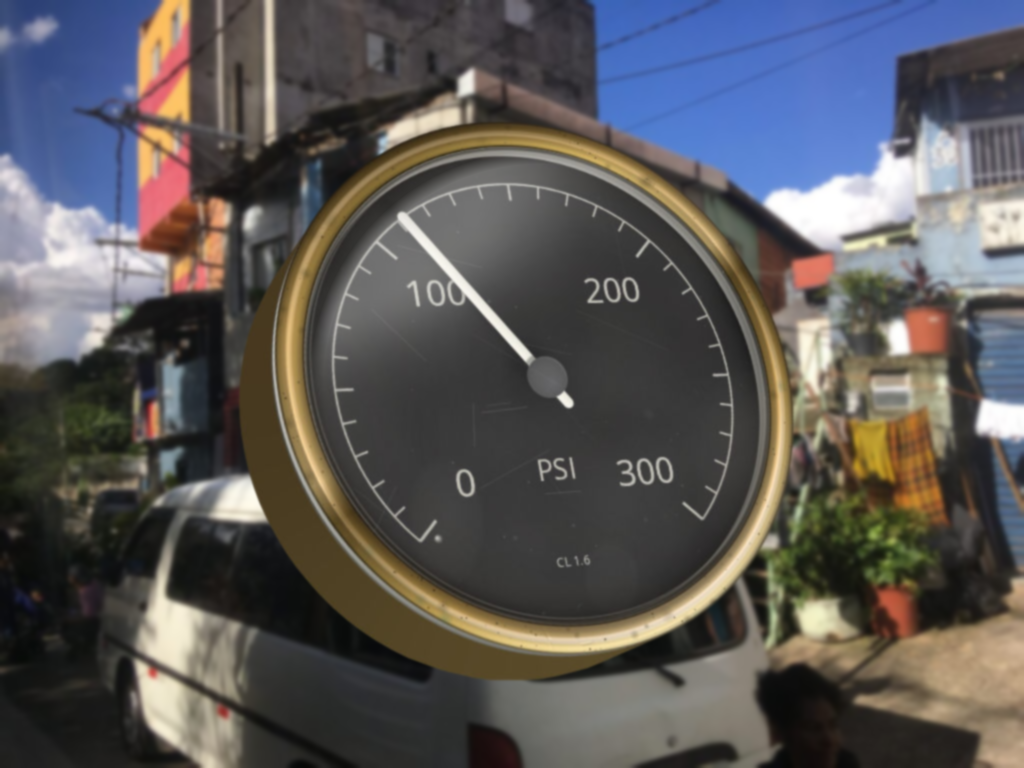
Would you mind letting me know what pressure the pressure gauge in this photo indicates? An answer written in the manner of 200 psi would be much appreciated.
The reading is 110 psi
